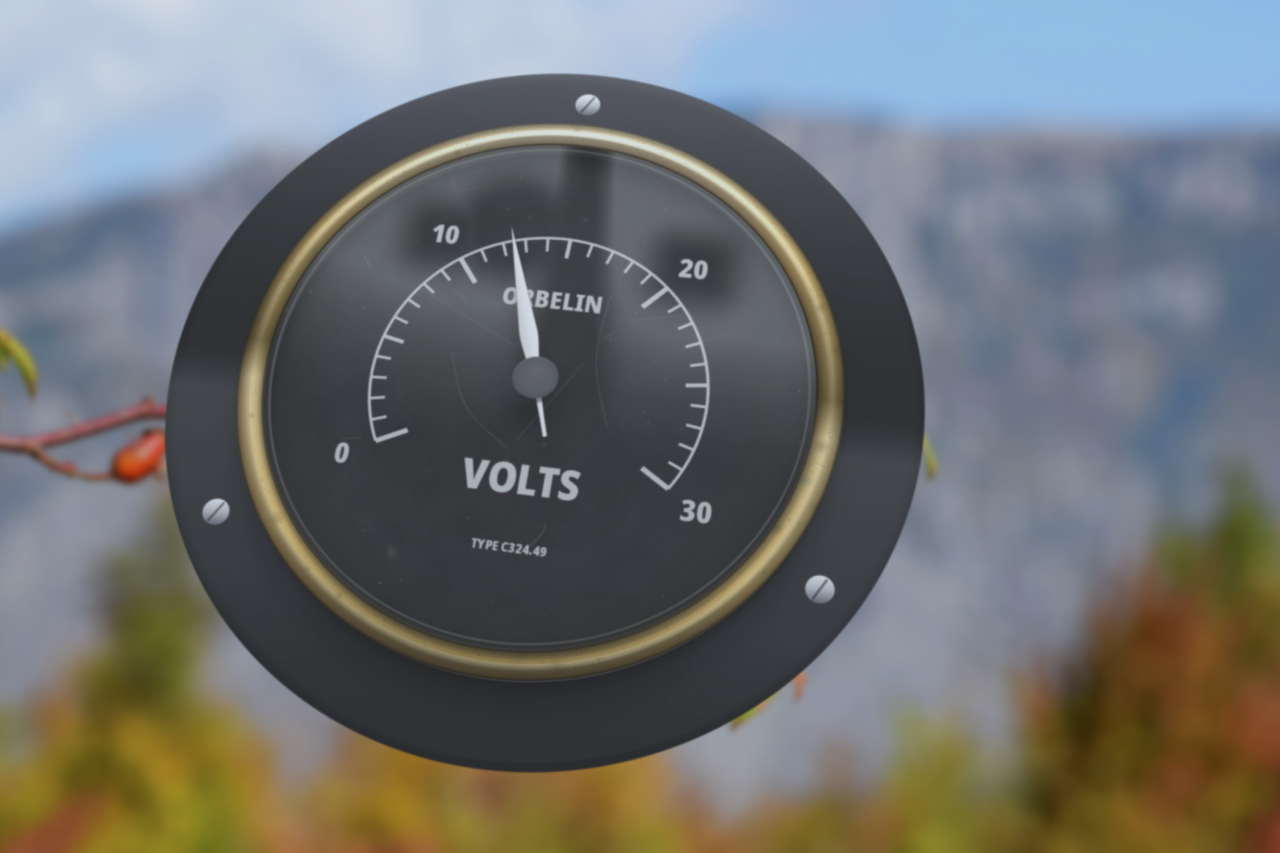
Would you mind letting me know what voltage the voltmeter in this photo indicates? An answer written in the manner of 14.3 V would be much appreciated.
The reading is 12.5 V
